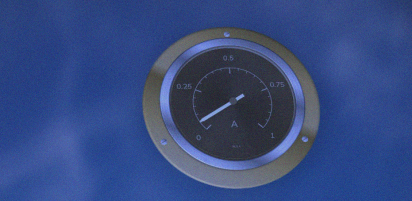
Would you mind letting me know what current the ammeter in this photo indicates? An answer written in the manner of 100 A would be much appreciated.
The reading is 0.05 A
